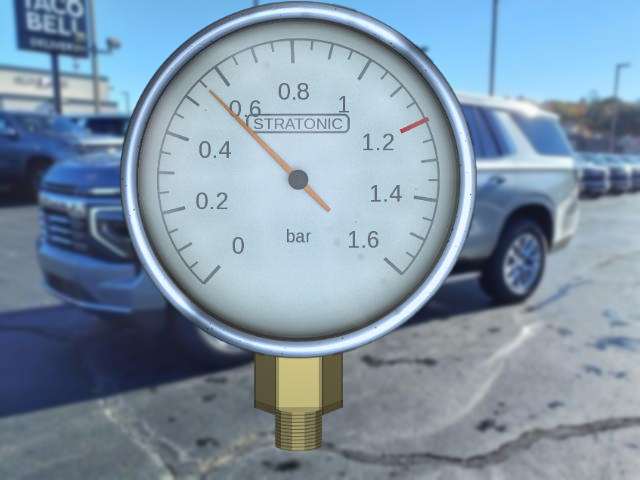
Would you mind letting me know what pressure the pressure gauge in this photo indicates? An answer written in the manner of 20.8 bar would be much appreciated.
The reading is 0.55 bar
